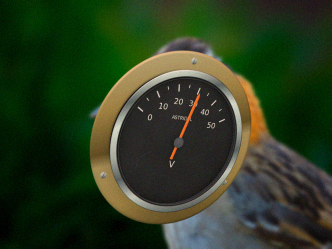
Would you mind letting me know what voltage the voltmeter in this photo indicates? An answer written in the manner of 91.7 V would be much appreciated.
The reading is 30 V
